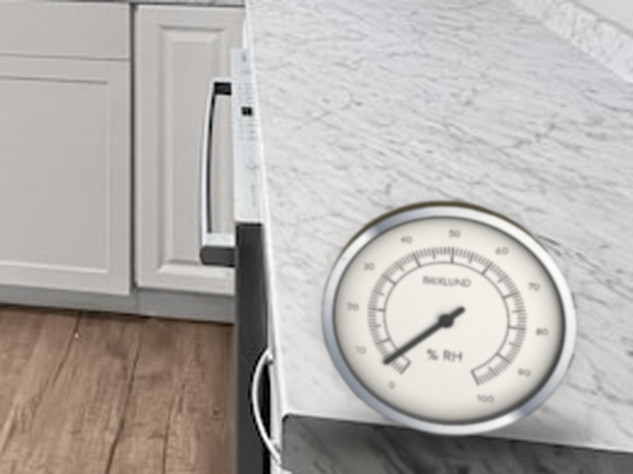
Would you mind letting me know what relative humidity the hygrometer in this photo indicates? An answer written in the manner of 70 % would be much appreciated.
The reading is 5 %
